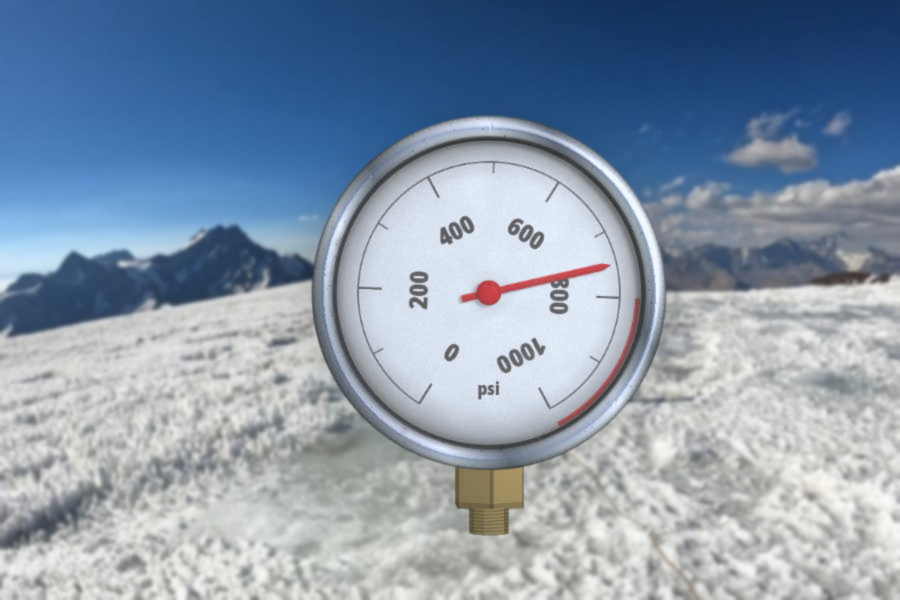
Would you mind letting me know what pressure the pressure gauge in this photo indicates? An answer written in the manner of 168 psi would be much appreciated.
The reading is 750 psi
